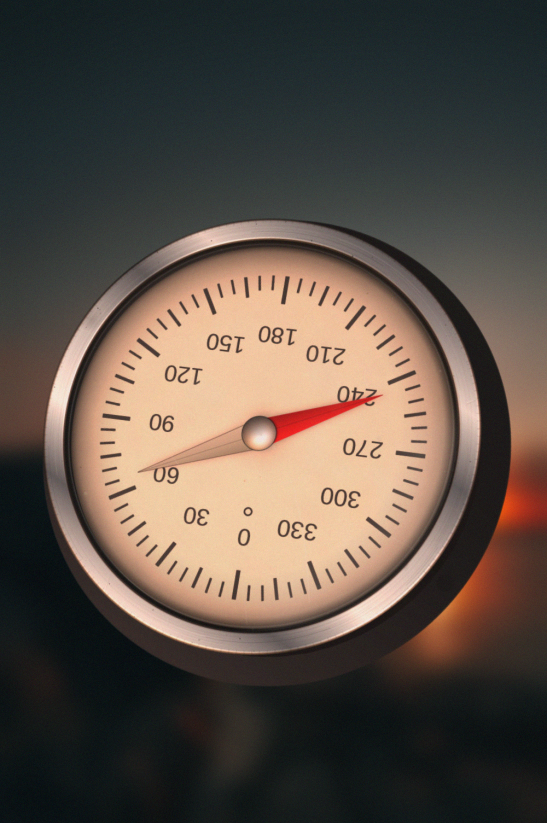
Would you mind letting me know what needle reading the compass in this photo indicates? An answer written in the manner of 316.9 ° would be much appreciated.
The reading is 245 °
